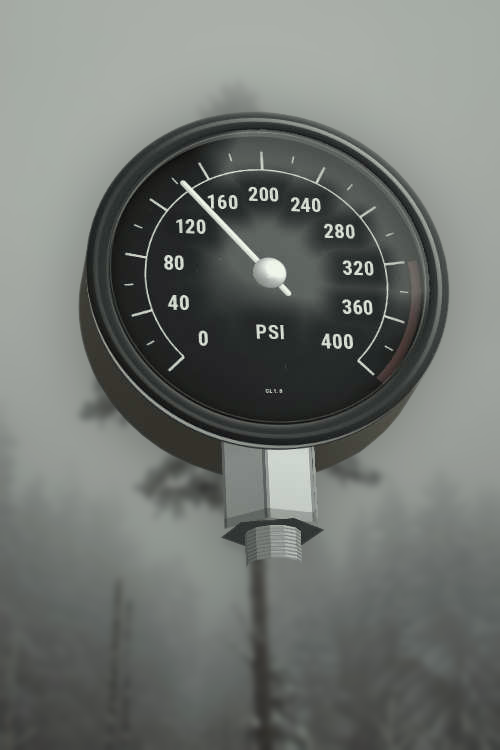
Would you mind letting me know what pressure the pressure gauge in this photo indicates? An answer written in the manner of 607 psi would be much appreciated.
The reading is 140 psi
